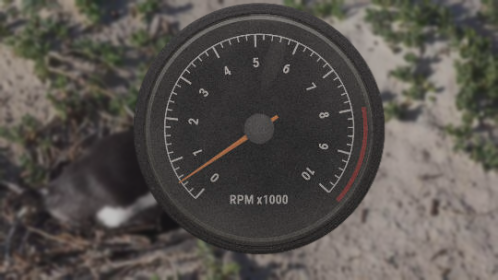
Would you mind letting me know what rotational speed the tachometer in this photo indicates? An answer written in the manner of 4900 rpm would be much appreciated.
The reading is 500 rpm
